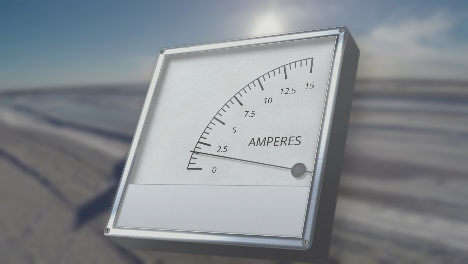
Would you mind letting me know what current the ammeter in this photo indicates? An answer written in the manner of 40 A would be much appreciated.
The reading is 1.5 A
